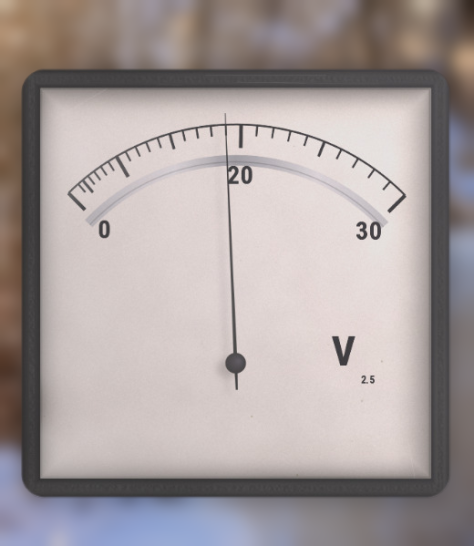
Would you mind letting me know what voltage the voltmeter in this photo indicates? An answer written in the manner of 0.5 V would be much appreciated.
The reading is 19 V
